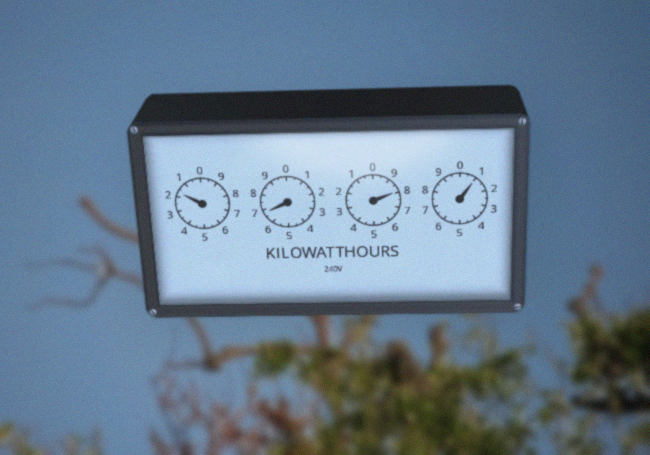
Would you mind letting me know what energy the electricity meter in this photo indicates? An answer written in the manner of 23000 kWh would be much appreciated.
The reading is 1681 kWh
